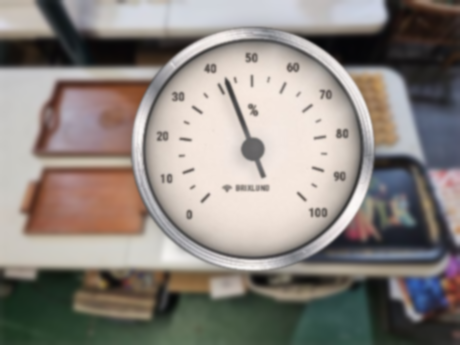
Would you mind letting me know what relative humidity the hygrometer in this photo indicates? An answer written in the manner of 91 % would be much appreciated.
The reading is 42.5 %
